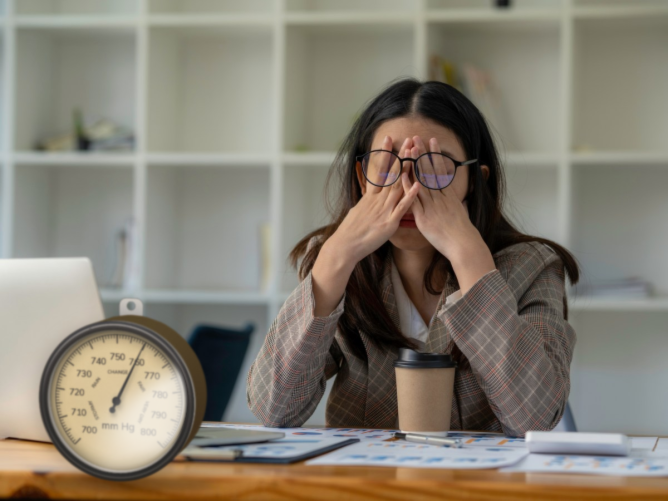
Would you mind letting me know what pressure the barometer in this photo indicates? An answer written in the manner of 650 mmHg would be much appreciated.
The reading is 760 mmHg
